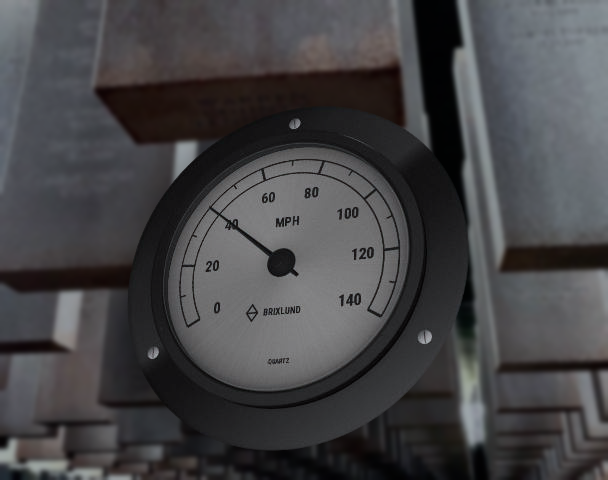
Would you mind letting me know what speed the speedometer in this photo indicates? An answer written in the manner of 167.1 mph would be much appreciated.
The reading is 40 mph
